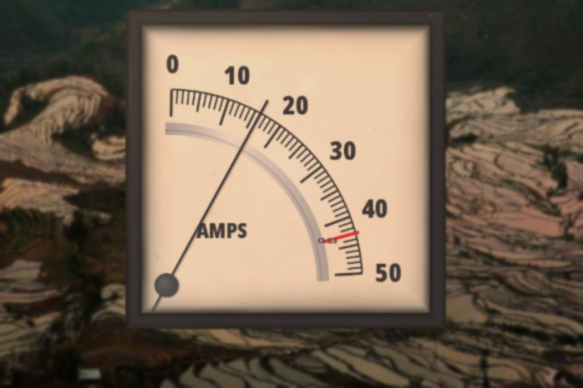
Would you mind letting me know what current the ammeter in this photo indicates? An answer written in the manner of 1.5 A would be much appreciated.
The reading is 16 A
